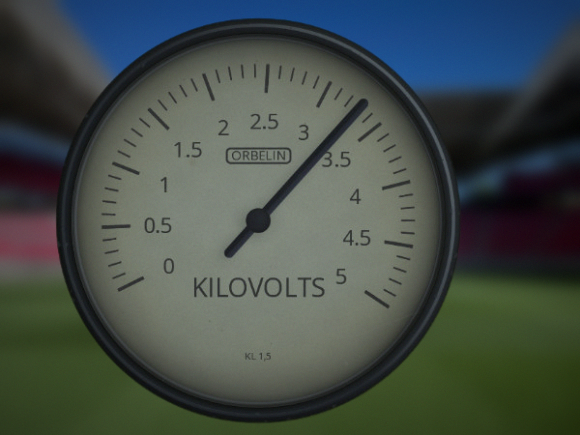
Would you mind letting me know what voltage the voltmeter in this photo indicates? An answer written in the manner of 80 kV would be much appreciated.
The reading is 3.3 kV
